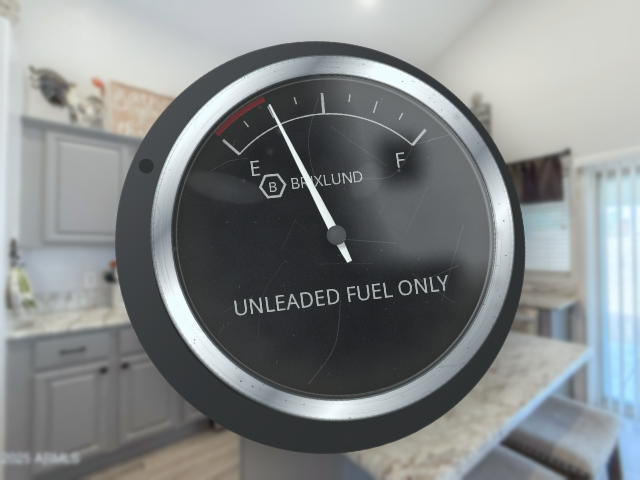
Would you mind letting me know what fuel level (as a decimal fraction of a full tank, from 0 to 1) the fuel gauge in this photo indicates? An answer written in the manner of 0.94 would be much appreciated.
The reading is 0.25
